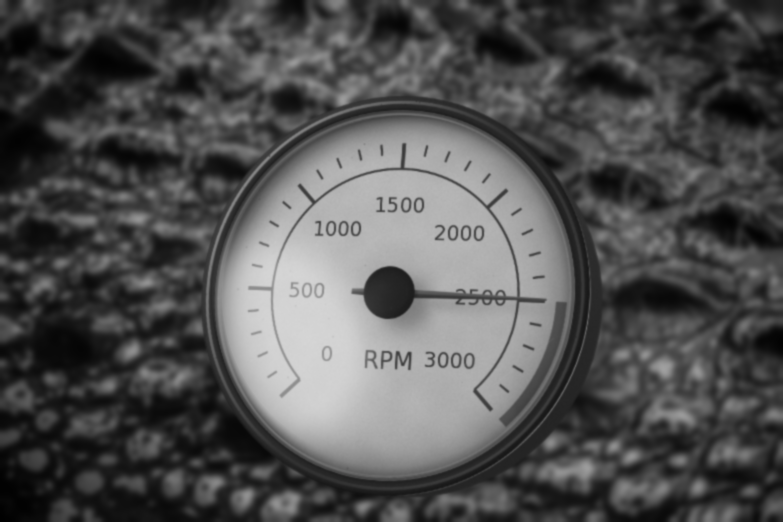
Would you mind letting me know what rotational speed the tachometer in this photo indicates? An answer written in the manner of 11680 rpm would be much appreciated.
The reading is 2500 rpm
